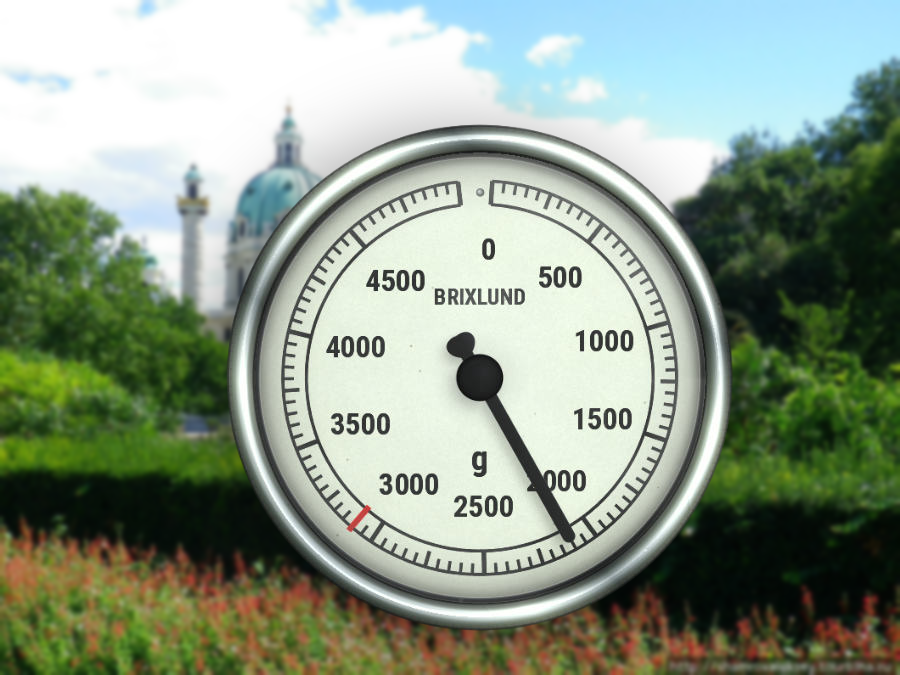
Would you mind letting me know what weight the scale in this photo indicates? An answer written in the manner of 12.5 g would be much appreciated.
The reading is 2100 g
